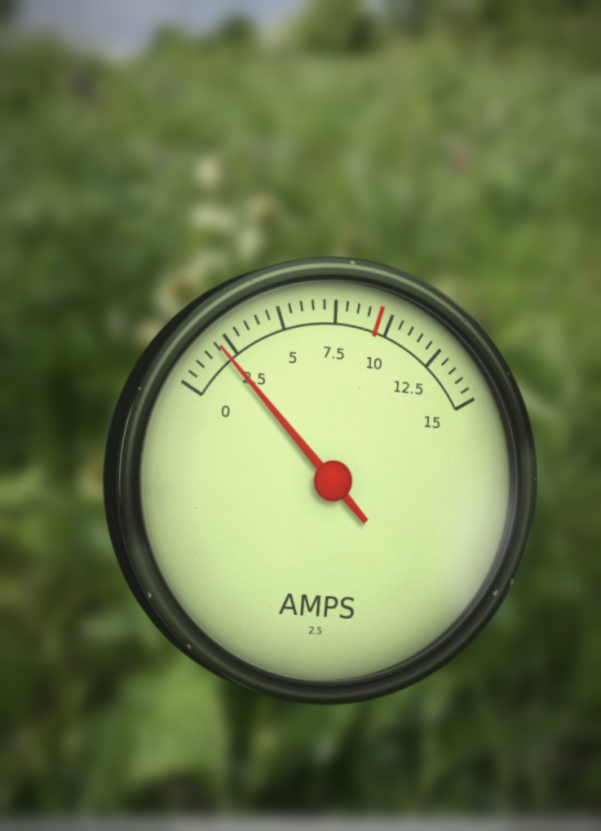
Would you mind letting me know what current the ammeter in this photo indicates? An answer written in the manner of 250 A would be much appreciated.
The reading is 2 A
